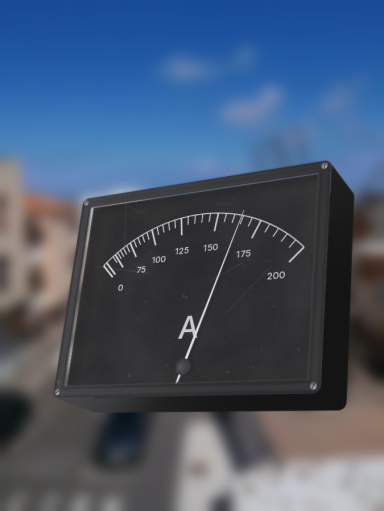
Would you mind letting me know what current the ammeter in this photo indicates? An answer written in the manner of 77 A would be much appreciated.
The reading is 165 A
